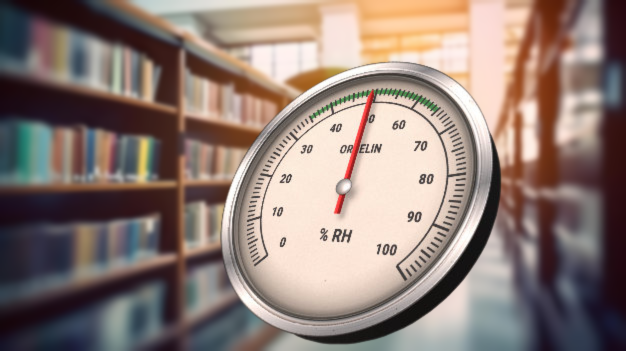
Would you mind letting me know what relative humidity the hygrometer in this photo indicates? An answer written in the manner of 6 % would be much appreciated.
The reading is 50 %
